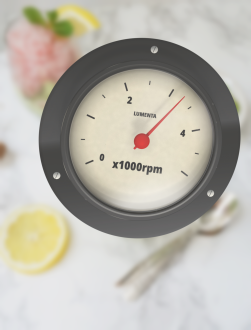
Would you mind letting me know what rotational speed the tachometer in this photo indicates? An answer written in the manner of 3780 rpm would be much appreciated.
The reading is 3250 rpm
